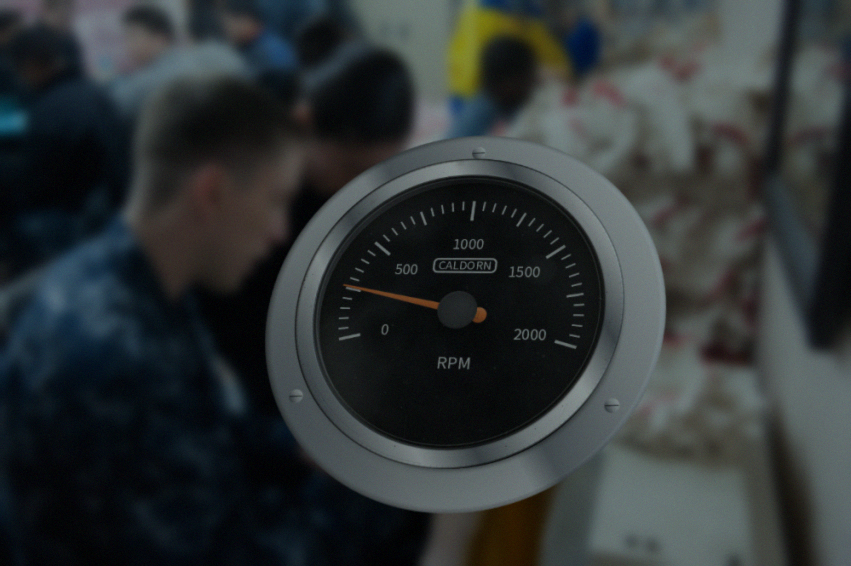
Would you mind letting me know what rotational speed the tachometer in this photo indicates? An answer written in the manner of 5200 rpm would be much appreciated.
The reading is 250 rpm
